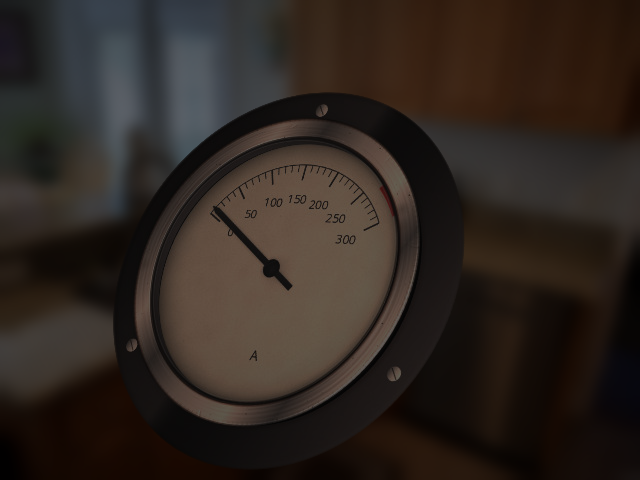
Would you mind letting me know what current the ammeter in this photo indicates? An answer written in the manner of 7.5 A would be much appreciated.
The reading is 10 A
